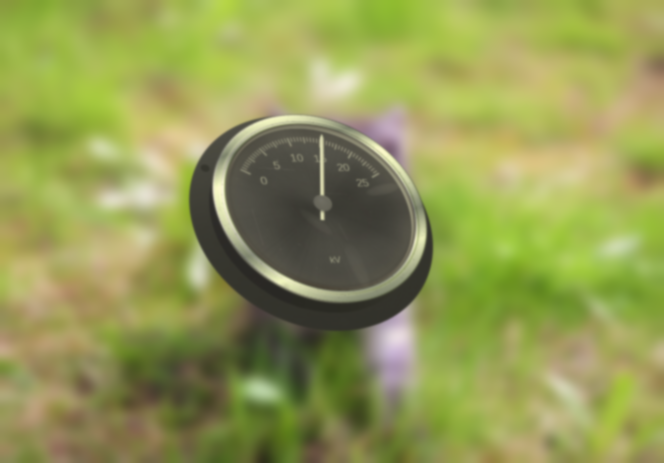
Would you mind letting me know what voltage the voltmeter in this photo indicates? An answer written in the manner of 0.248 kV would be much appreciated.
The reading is 15 kV
